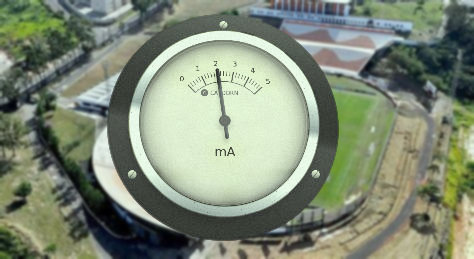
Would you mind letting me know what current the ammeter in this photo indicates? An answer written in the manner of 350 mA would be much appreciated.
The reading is 2 mA
